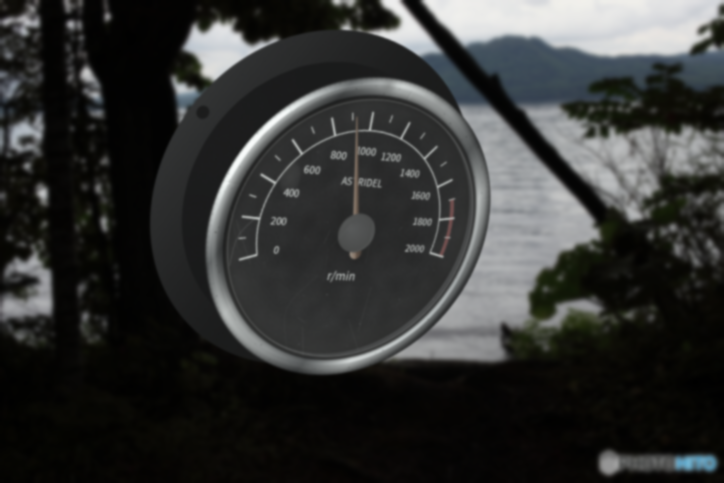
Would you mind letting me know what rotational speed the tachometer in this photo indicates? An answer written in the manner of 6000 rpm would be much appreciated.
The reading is 900 rpm
